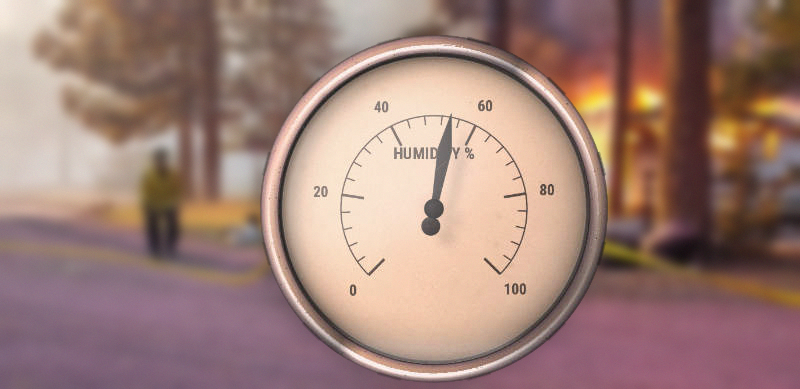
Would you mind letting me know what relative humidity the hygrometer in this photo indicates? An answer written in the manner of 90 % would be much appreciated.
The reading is 54 %
